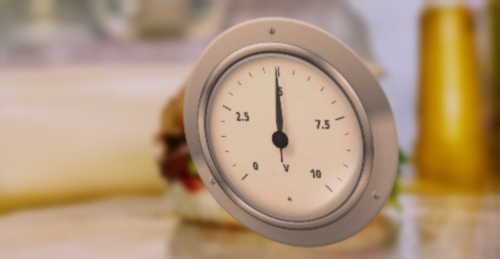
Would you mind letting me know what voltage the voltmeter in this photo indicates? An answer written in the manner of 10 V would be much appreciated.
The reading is 5 V
